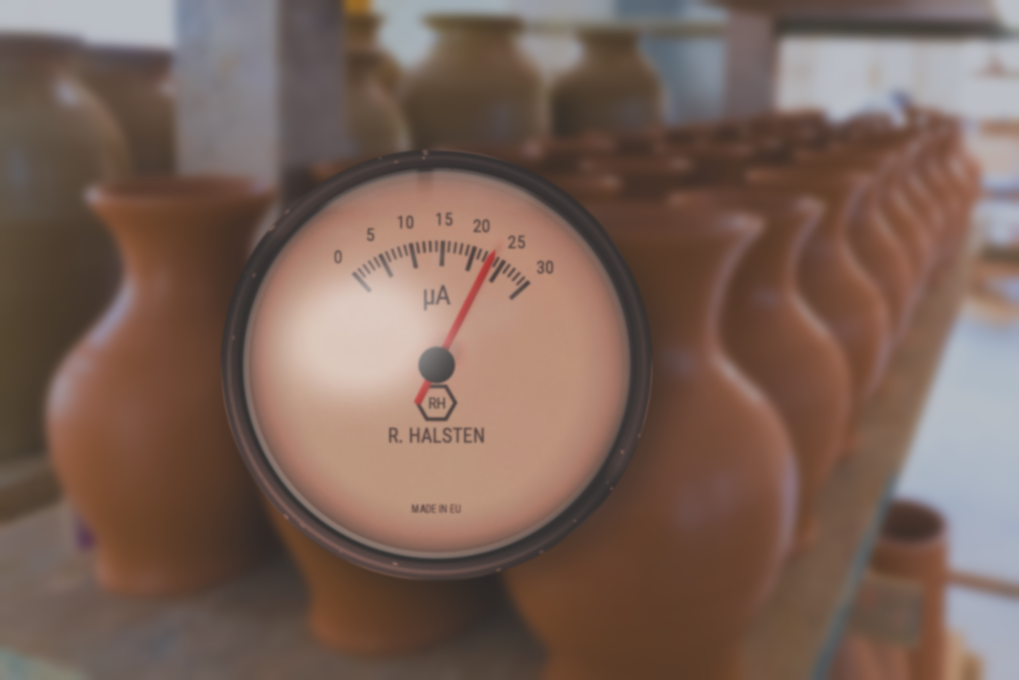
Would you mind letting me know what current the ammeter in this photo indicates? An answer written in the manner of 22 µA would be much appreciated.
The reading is 23 µA
